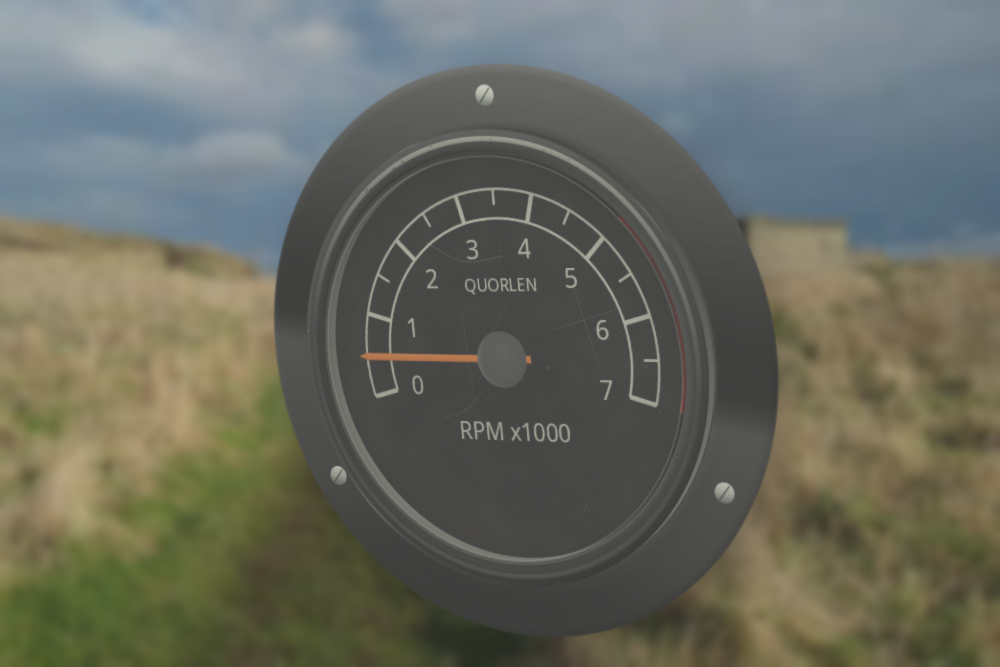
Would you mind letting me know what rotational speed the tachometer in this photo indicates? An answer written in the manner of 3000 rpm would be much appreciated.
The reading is 500 rpm
